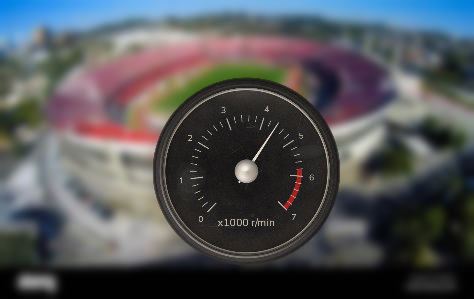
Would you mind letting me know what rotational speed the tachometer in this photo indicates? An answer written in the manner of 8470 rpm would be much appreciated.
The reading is 4400 rpm
